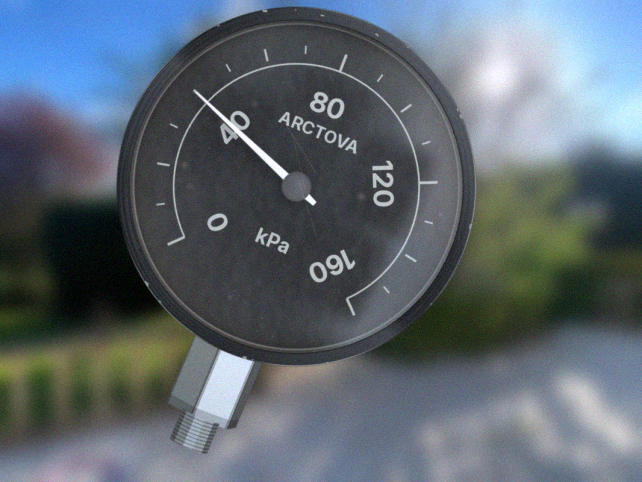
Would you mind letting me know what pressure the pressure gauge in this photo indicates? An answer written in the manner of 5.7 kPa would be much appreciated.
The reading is 40 kPa
